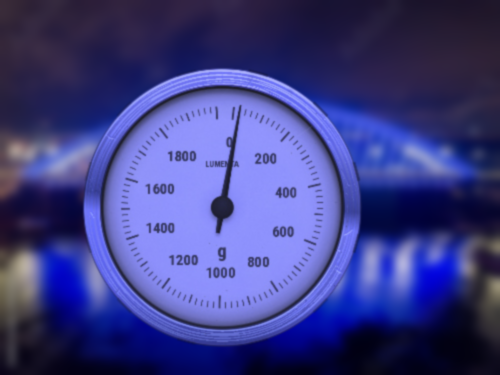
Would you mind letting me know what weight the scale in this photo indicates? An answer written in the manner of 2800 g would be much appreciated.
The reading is 20 g
